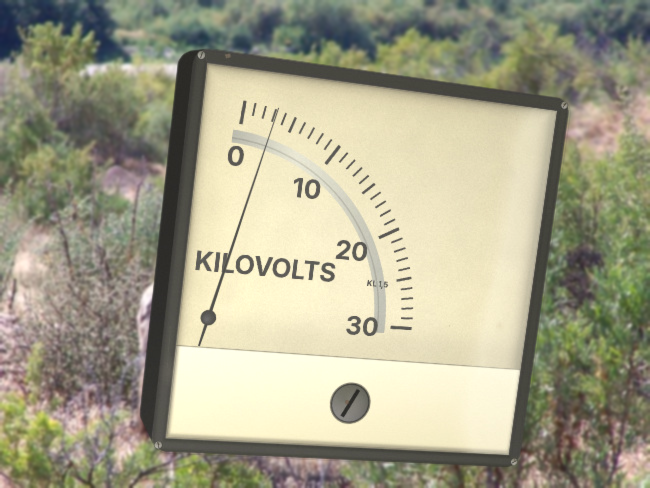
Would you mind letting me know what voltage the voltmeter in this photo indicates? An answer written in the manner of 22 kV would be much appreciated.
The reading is 3 kV
